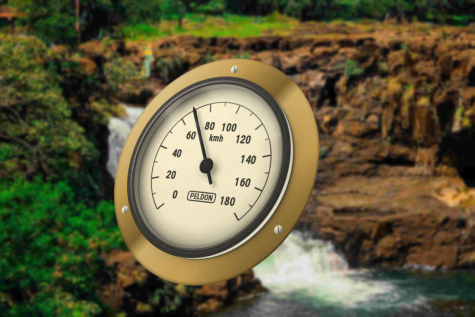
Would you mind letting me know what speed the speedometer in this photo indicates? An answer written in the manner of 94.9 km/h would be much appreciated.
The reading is 70 km/h
